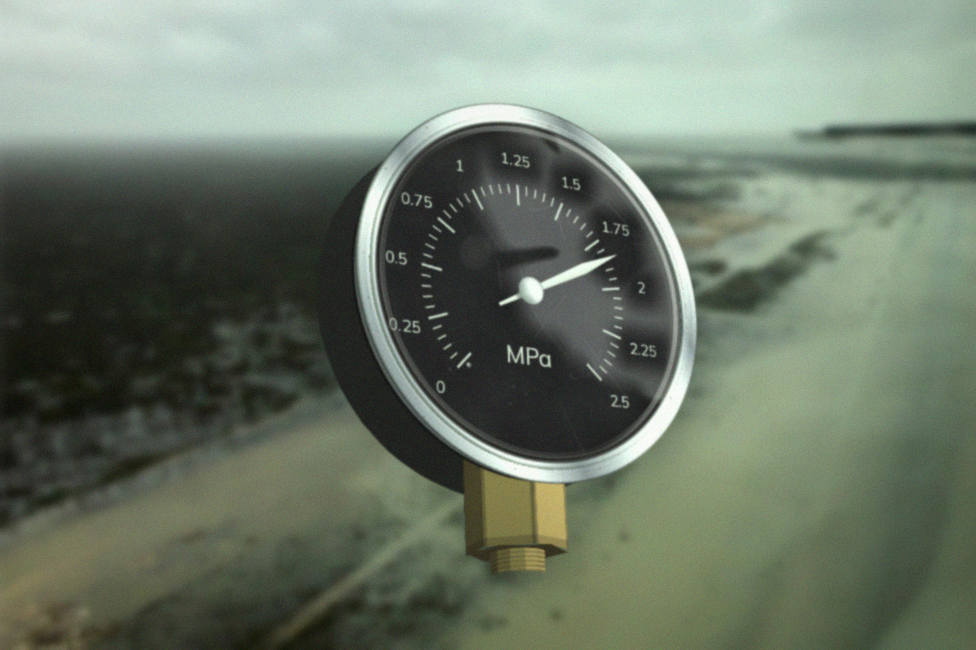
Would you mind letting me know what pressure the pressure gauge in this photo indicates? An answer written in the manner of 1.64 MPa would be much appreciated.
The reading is 1.85 MPa
